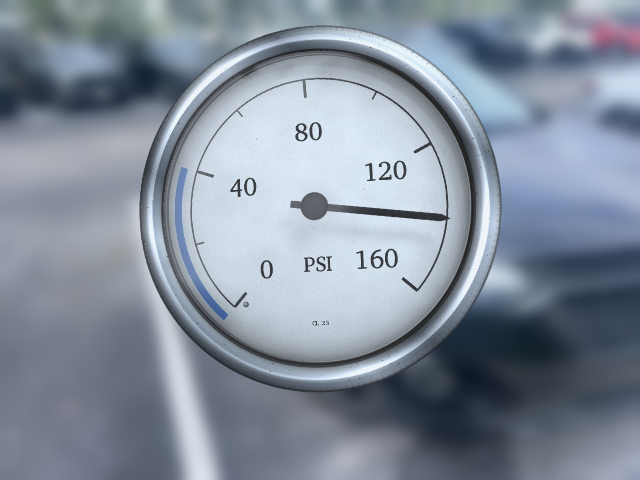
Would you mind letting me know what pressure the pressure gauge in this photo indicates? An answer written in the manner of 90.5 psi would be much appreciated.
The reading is 140 psi
